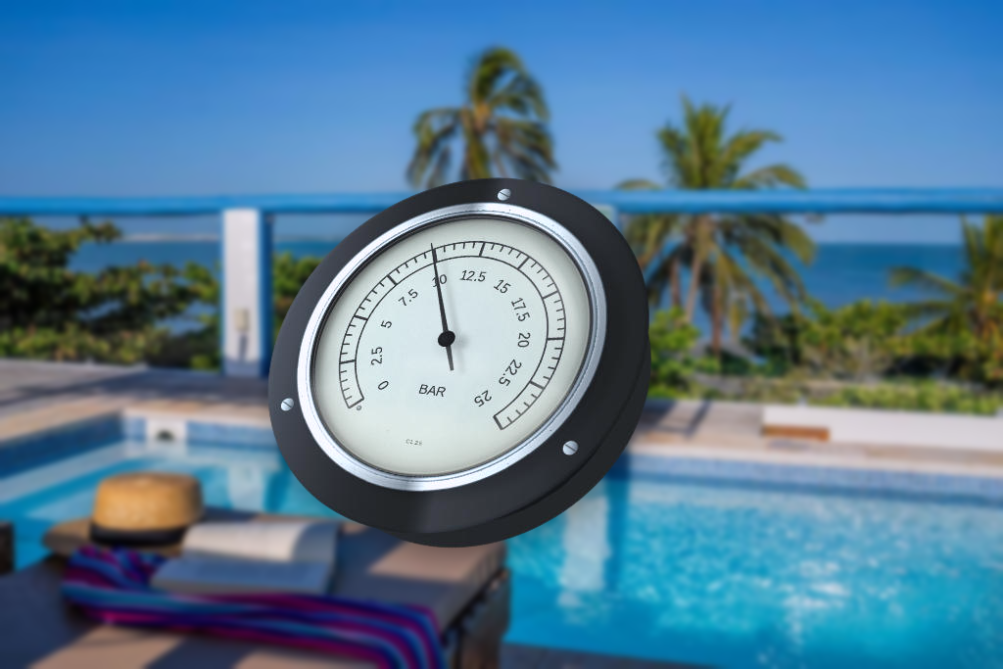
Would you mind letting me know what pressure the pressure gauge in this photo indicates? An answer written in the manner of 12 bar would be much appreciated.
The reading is 10 bar
